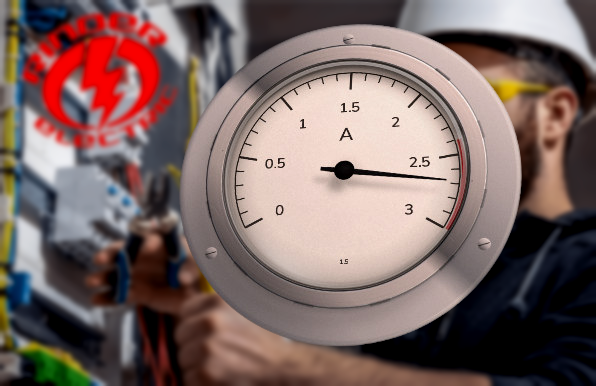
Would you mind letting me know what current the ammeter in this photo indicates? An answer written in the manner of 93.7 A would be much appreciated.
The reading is 2.7 A
